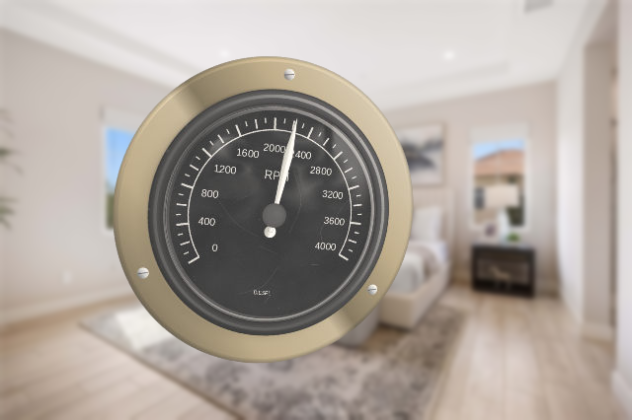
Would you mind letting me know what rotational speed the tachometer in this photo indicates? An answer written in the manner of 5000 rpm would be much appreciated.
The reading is 2200 rpm
